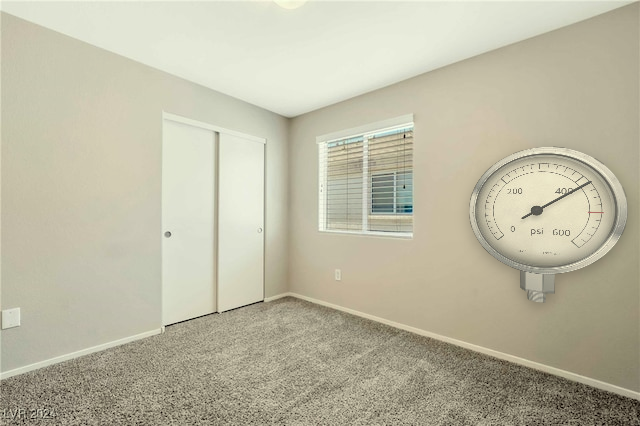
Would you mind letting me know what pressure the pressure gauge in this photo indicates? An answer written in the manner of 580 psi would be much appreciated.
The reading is 420 psi
